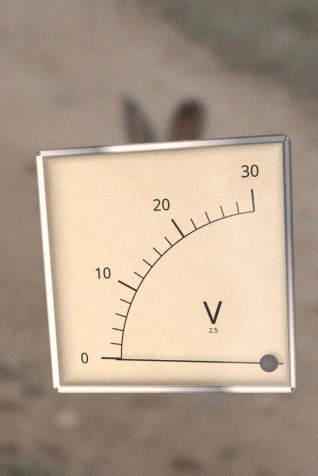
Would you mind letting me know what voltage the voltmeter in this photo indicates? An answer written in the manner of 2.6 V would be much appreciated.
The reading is 0 V
